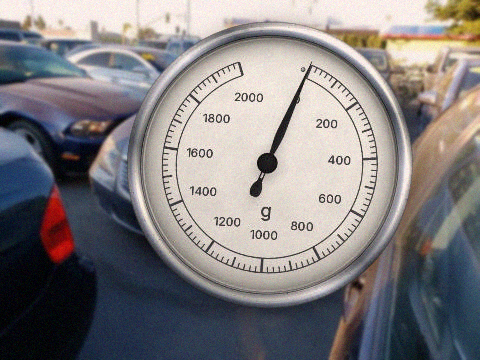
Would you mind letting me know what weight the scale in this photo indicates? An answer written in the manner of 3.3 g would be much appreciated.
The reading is 0 g
